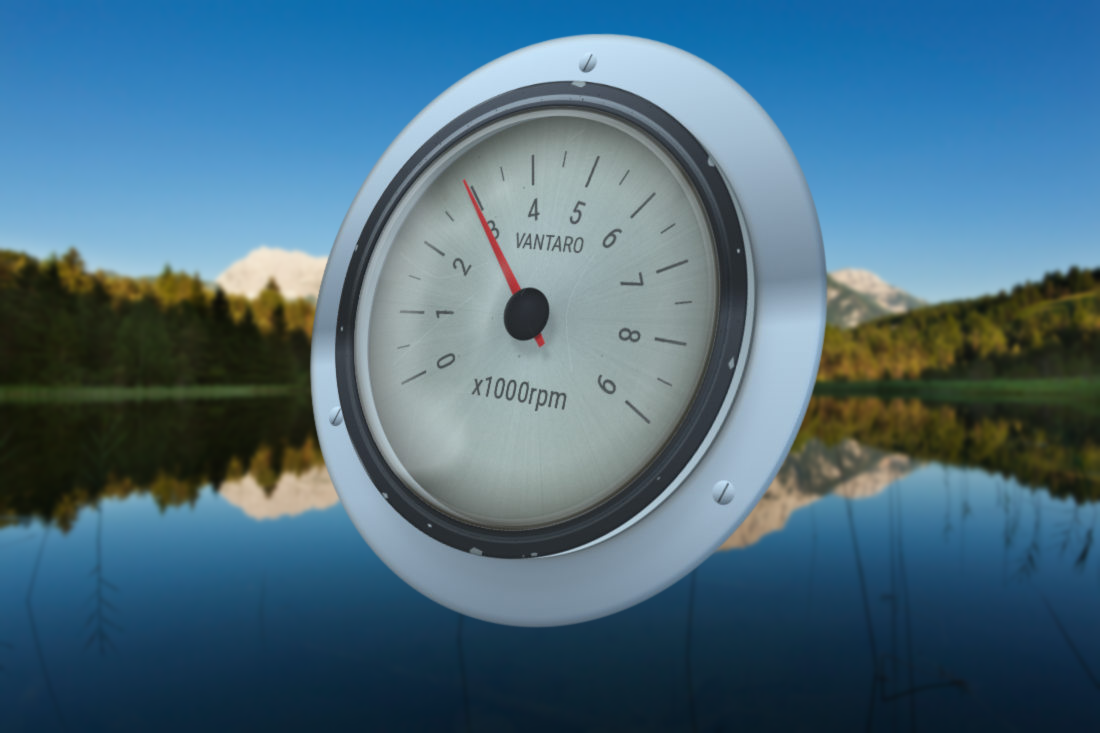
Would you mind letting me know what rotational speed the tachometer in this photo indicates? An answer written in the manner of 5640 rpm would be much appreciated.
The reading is 3000 rpm
